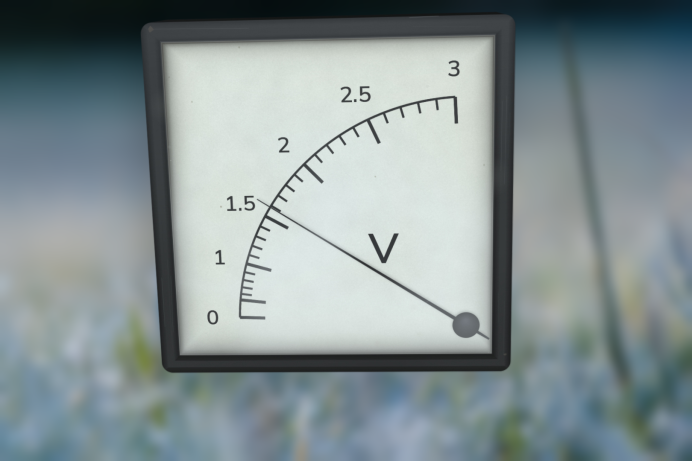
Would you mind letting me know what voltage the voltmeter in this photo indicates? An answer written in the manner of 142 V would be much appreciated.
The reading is 1.6 V
